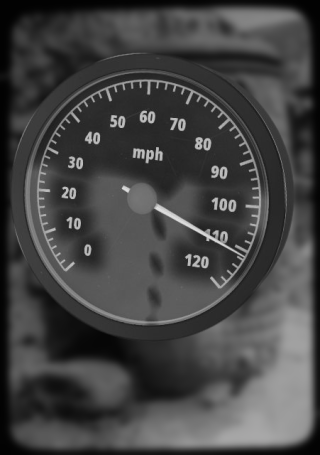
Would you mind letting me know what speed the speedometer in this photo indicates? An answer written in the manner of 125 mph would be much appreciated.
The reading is 111 mph
